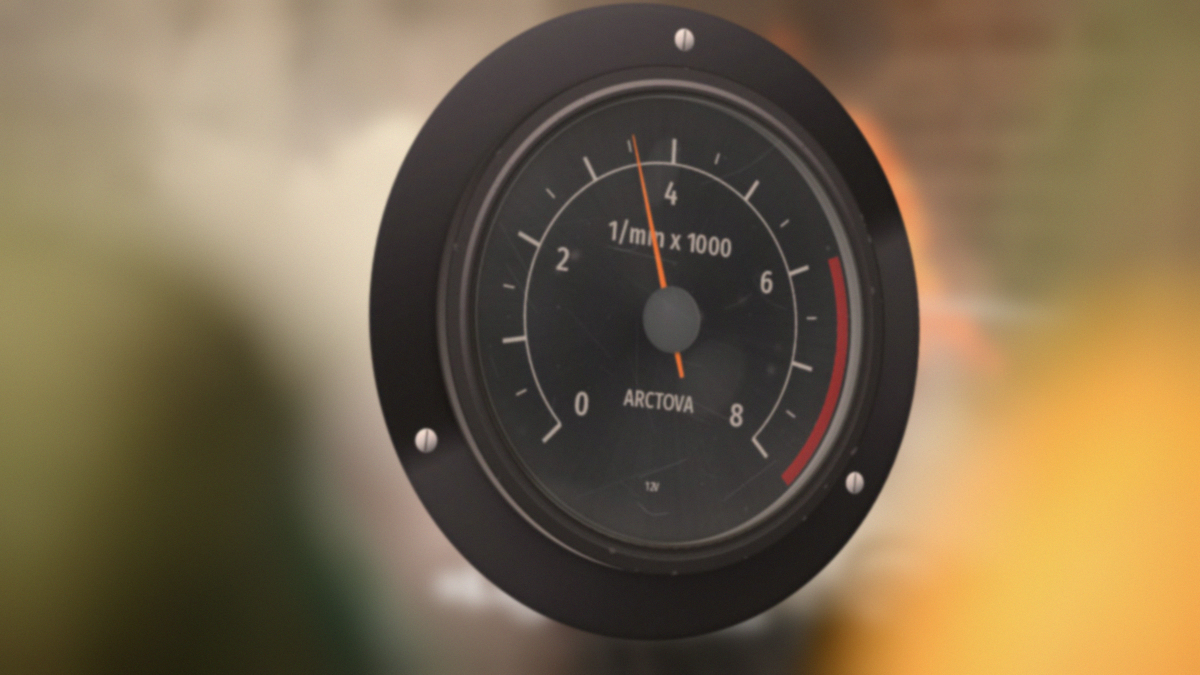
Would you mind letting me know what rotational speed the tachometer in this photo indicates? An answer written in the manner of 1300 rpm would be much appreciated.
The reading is 3500 rpm
